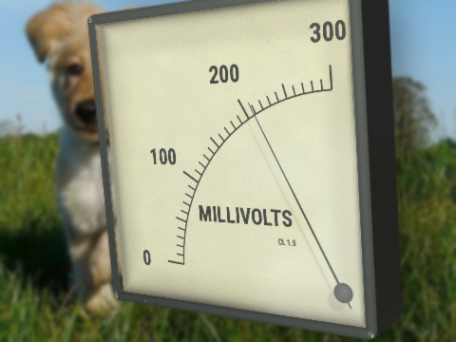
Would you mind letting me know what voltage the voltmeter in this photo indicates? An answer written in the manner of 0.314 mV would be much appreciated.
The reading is 210 mV
